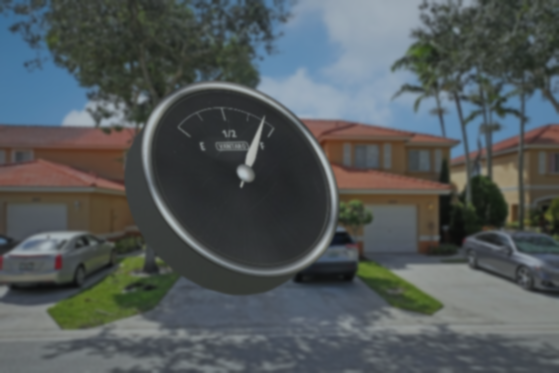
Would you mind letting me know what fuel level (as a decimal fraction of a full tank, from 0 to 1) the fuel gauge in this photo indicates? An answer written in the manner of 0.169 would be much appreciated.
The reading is 0.875
